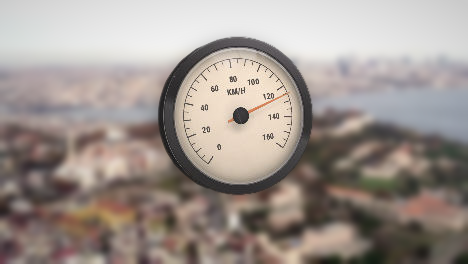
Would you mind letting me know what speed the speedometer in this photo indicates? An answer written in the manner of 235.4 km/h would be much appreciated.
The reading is 125 km/h
